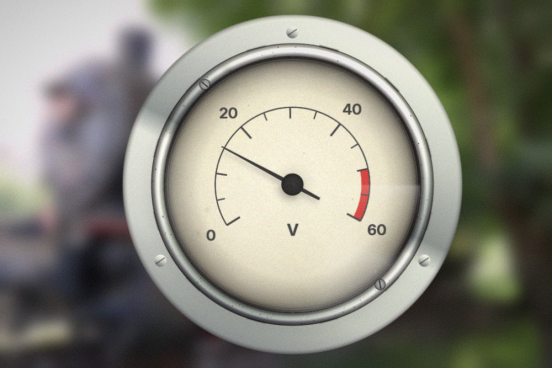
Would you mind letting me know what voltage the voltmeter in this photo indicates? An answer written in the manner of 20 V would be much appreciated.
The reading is 15 V
